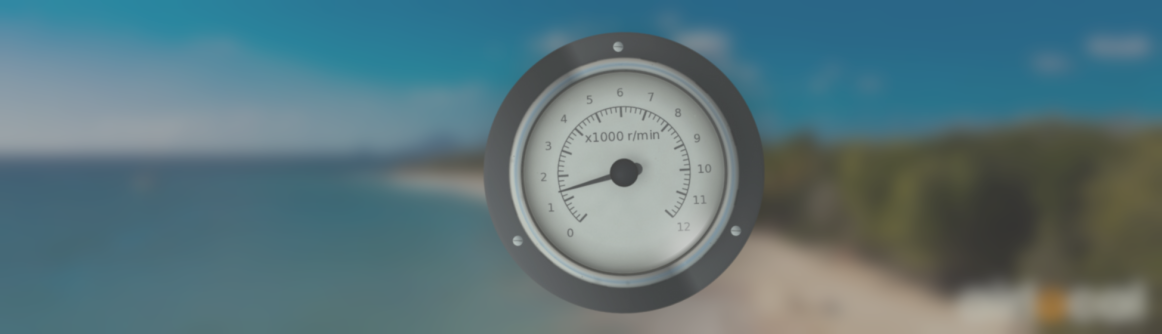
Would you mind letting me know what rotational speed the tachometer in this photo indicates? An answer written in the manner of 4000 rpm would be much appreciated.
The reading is 1400 rpm
